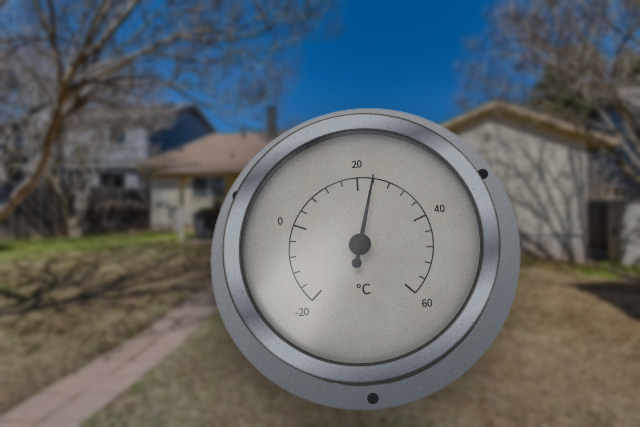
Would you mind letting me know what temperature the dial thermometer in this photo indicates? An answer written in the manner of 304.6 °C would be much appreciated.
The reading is 24 °C
